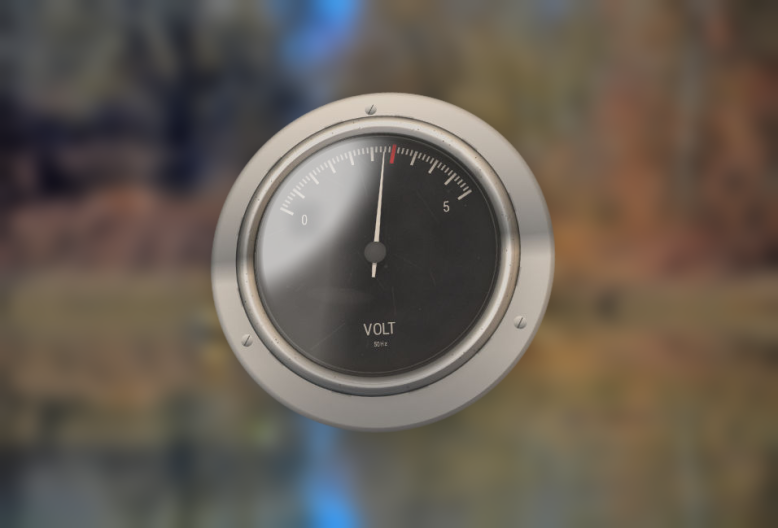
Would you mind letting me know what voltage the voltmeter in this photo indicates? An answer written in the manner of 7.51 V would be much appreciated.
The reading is 2.8 V
